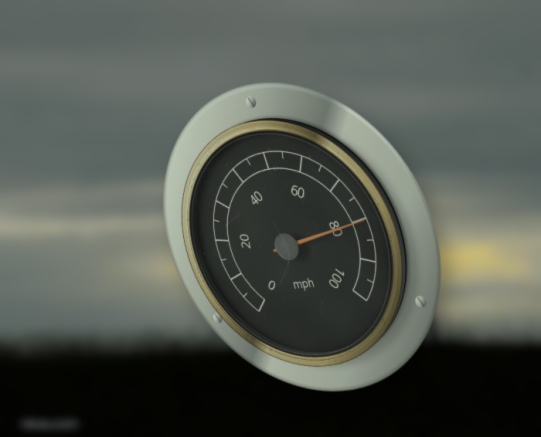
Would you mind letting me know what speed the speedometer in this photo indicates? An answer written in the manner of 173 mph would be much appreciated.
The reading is 80 mph
